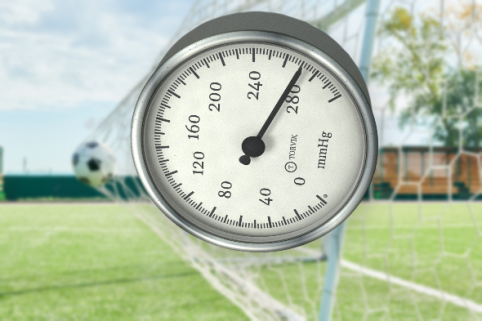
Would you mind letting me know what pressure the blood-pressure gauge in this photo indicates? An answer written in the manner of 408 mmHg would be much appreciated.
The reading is 270 mmHg
